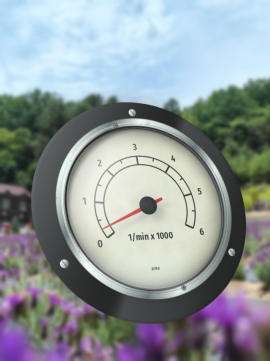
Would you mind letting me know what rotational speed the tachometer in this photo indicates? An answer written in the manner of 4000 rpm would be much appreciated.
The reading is 250 rpm
